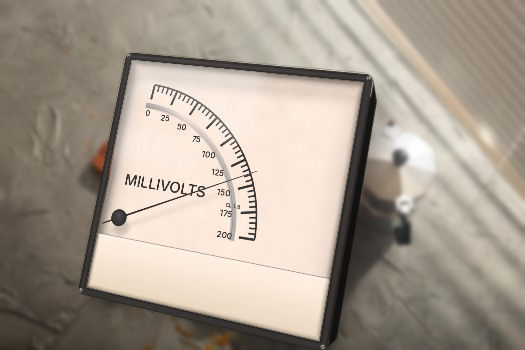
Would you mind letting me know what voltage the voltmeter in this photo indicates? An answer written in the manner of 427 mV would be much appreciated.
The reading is 140 mV
